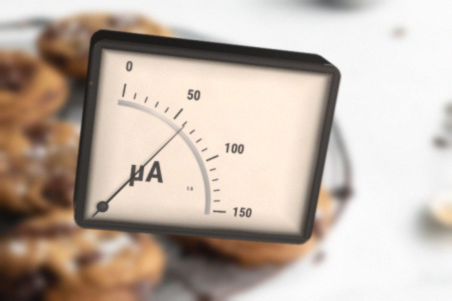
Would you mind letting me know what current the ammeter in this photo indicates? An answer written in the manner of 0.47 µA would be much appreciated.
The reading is 60 µA
